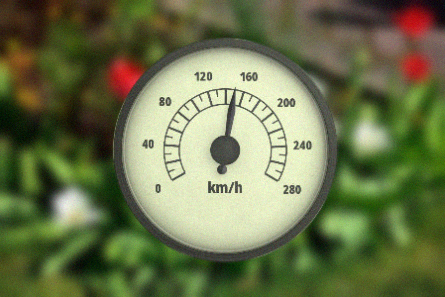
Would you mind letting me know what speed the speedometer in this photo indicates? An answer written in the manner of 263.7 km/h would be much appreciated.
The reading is 150 km/h
